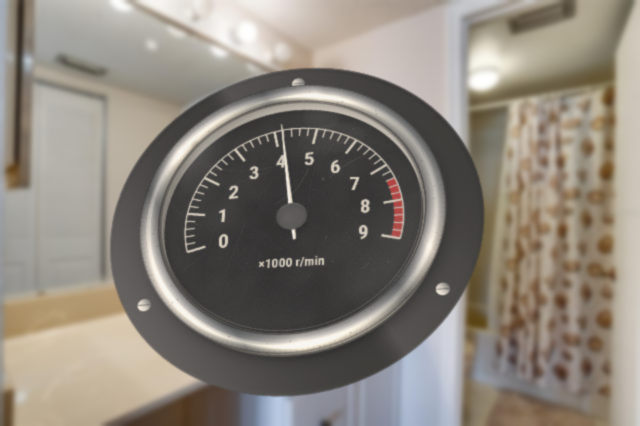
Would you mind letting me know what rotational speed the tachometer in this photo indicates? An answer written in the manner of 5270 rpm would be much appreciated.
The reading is 4200 rpm
